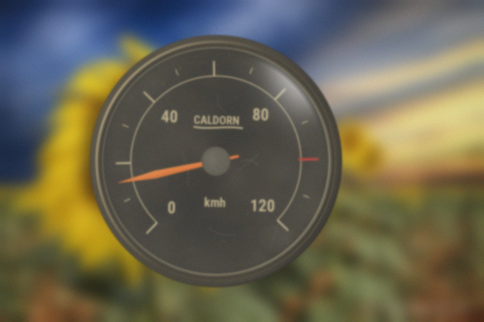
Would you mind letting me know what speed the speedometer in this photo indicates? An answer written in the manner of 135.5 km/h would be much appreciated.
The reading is 15 km/h
